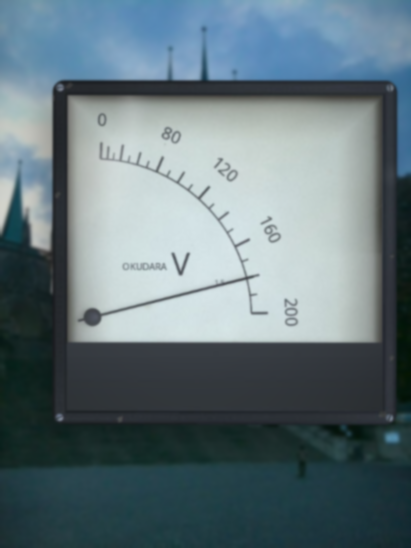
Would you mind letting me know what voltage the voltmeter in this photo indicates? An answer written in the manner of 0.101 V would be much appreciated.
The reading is 180 V
